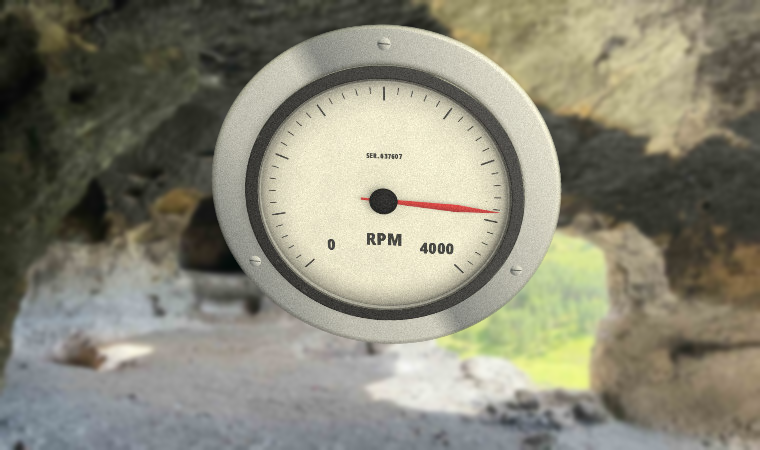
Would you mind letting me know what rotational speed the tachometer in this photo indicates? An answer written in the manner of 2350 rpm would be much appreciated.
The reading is 3400 rpm
